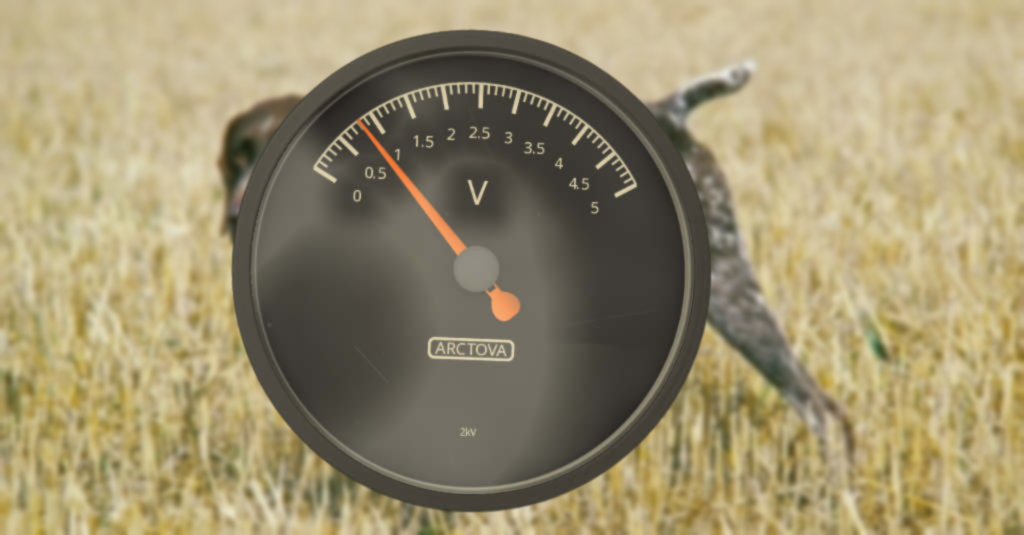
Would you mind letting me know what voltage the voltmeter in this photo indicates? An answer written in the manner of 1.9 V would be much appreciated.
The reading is 0.8 V
